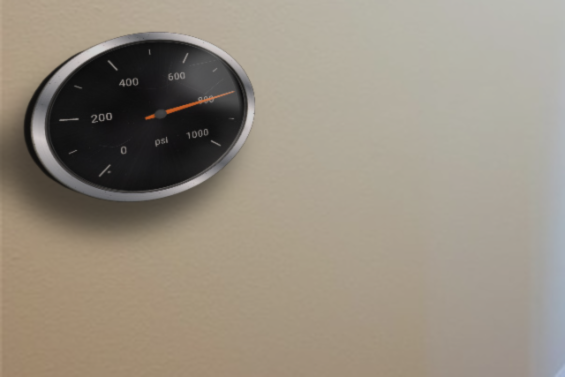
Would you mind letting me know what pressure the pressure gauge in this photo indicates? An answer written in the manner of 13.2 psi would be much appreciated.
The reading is 800 psi
